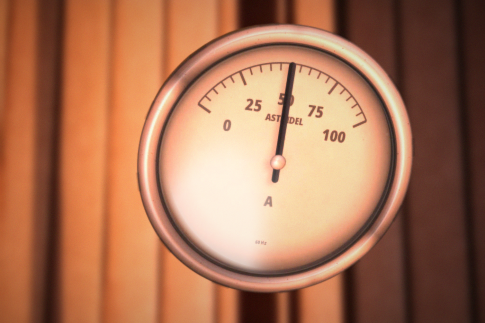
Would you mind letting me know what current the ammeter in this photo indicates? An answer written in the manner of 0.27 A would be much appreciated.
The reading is 50 A
